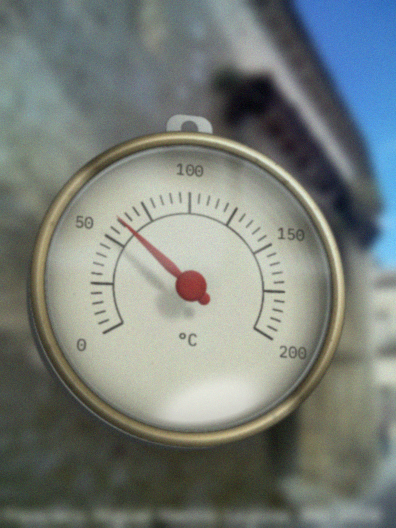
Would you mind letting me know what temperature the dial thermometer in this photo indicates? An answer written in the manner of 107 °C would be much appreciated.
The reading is 60 °C
